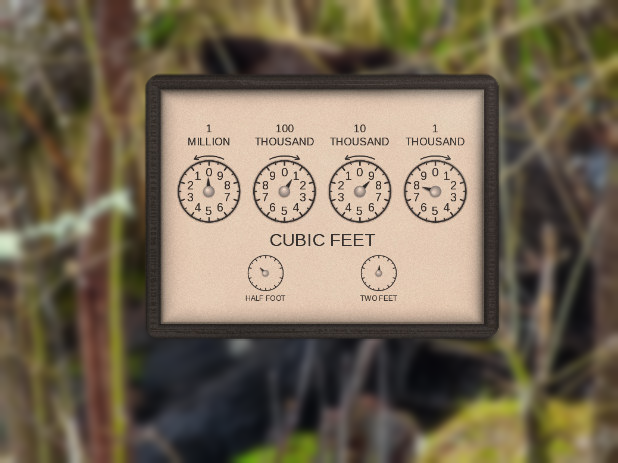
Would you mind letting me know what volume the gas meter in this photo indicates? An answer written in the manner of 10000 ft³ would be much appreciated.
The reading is 8800 ft³
